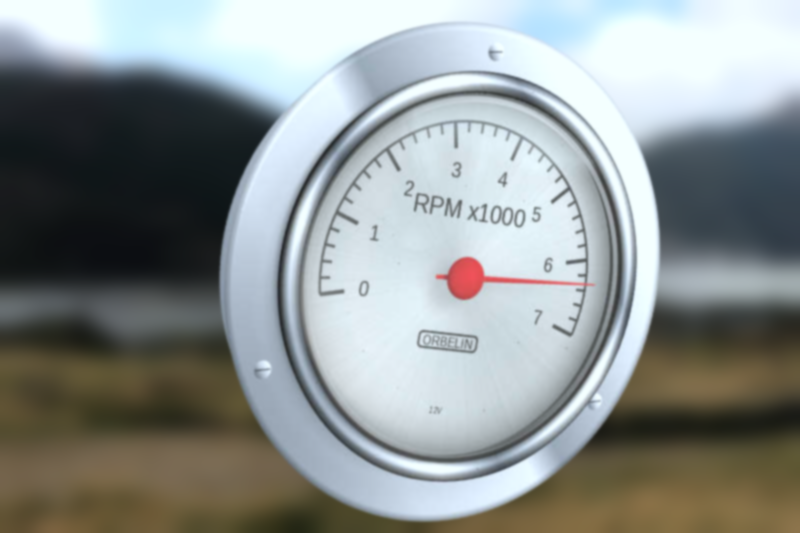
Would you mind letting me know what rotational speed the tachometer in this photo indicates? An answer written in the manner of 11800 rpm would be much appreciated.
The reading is 6300 rpm
